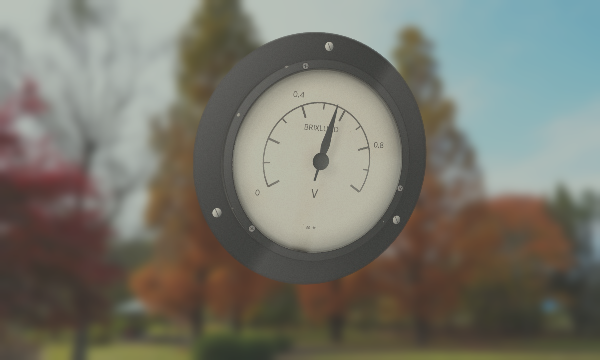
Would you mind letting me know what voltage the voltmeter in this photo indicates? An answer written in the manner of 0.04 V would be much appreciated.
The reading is 0.55 V
